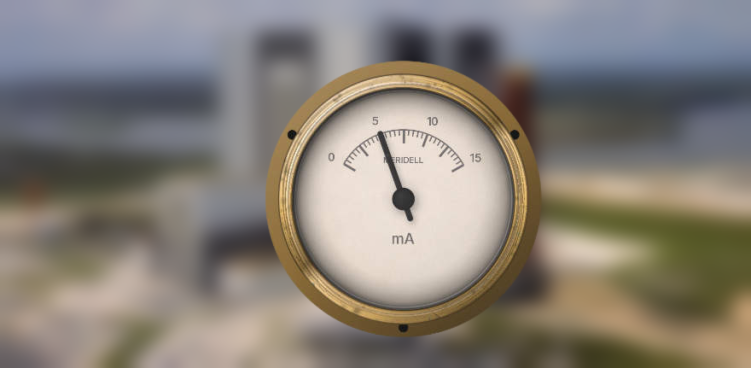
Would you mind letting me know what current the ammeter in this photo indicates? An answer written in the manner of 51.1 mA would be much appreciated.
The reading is 5 mA
